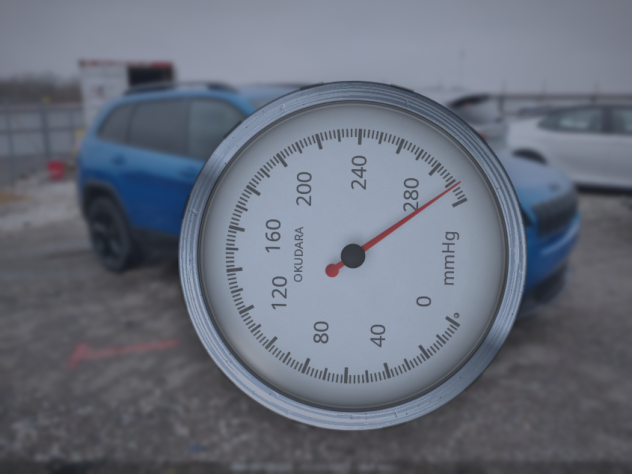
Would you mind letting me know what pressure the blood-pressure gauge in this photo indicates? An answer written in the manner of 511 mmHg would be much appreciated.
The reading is 292 mmHg
